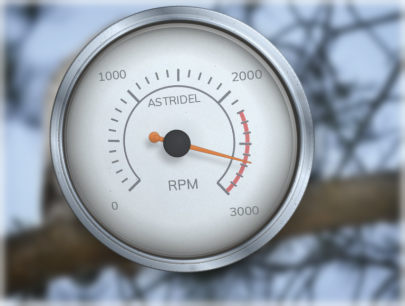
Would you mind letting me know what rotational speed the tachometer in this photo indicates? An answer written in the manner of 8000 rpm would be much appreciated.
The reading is 2650 rpm
